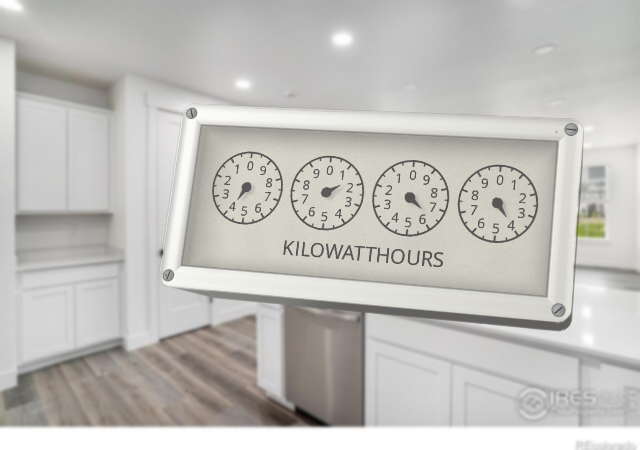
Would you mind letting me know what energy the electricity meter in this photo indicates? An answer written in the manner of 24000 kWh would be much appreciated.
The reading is 4164 kWh
